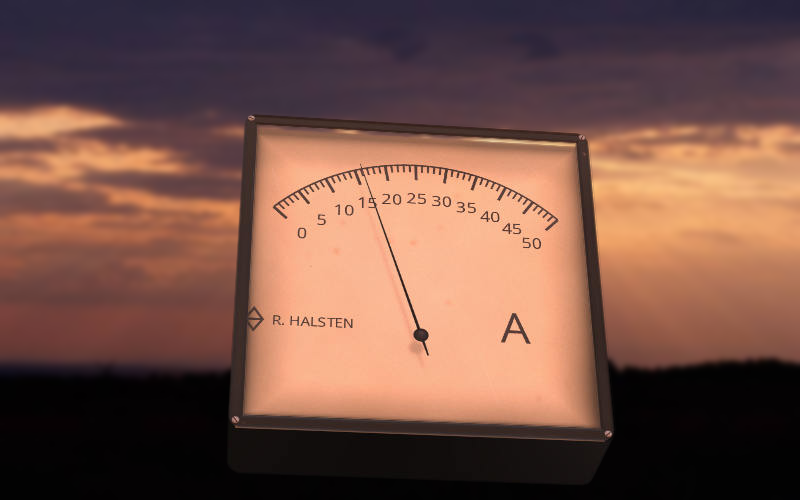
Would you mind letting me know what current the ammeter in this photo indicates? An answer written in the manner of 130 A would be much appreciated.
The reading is 16 A
